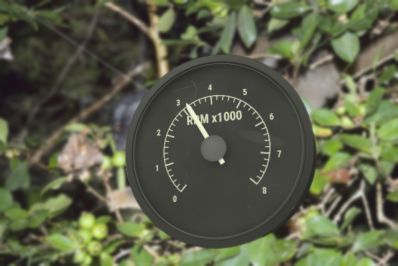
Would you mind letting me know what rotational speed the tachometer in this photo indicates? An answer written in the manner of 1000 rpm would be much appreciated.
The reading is 3200 rpm
